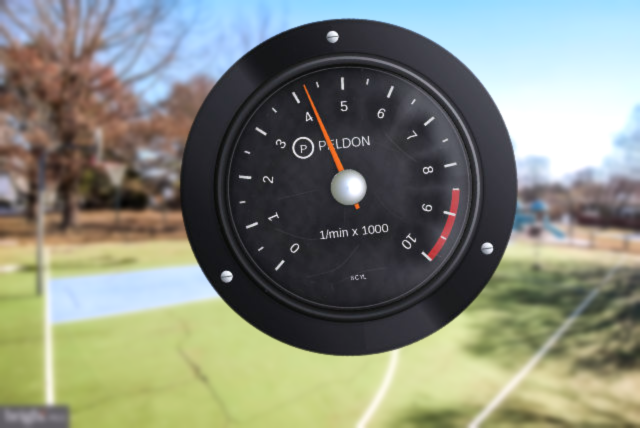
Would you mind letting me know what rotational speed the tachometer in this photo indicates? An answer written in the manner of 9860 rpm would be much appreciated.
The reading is 4250 rpm
